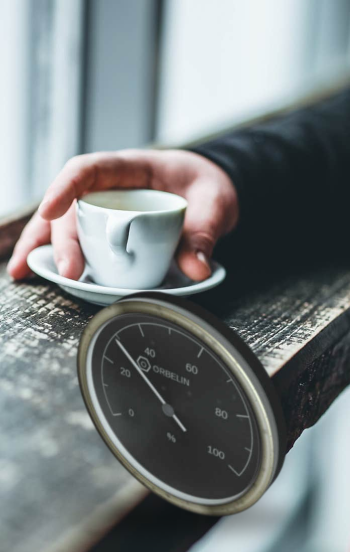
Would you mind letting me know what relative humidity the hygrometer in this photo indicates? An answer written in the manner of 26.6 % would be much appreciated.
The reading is 30 %
